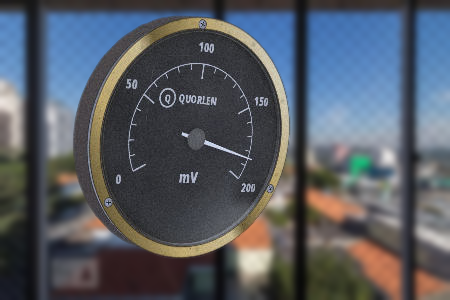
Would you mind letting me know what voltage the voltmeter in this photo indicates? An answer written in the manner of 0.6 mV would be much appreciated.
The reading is 185 mV
